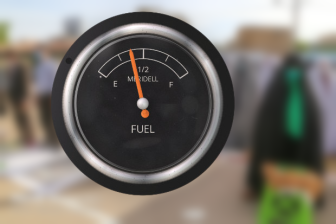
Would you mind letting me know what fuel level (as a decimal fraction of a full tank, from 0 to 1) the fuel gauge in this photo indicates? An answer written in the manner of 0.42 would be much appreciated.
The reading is 0.375
